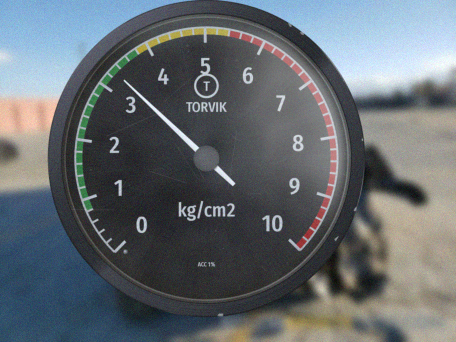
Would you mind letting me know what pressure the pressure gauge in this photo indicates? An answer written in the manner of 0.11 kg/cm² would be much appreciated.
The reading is 3.3 kg/cm²
